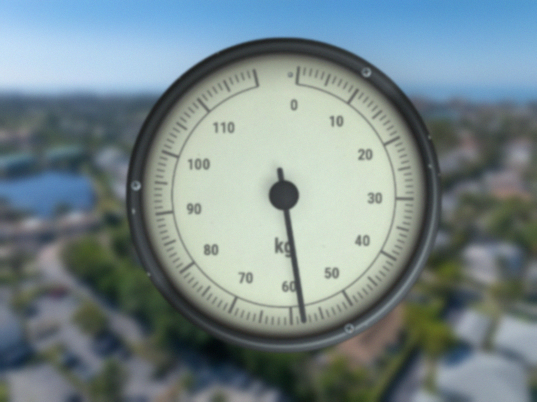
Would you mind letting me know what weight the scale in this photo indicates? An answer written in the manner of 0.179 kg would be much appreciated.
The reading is 58 kg
